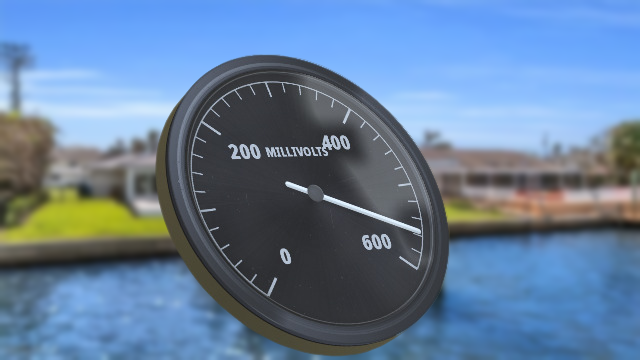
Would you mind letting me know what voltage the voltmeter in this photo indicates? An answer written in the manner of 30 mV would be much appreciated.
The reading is 560 mV
